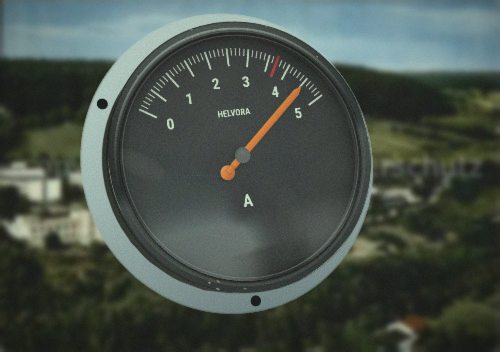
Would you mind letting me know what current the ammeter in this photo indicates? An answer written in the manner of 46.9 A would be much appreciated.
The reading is 4.5 A
